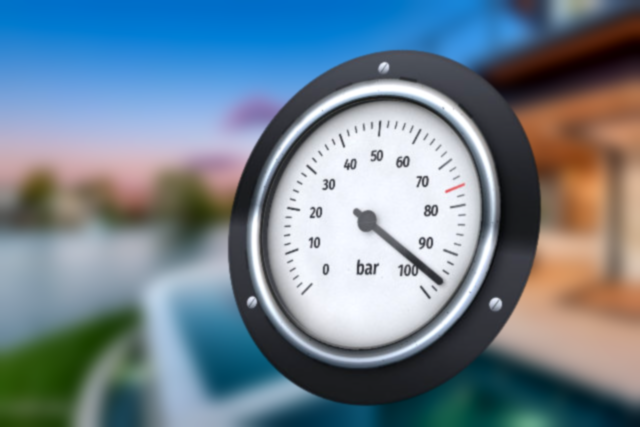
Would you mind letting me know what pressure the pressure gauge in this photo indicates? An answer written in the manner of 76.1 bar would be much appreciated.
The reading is 96 bar
